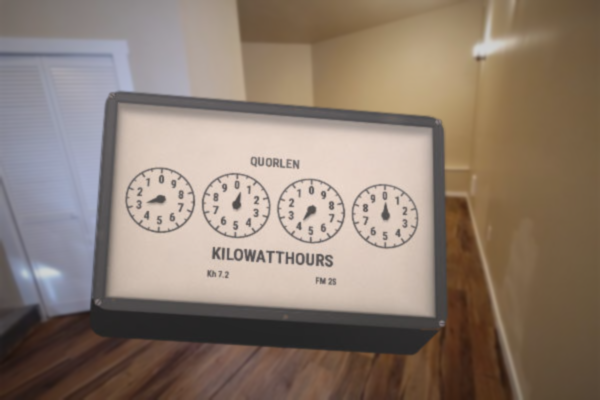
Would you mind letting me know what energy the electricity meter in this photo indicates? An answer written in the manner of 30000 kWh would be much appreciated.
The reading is 3040 kWh
